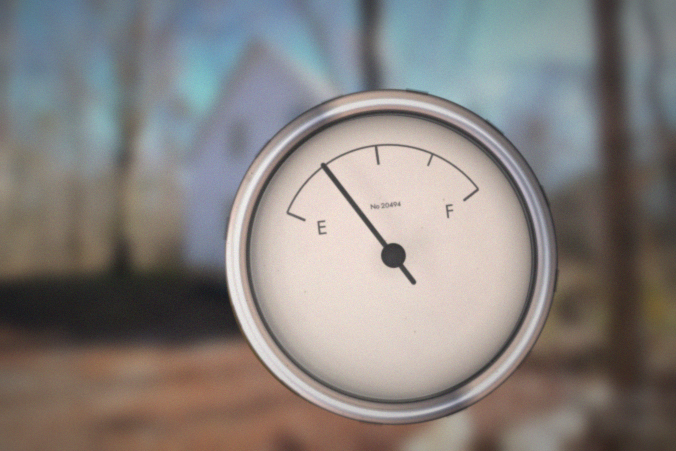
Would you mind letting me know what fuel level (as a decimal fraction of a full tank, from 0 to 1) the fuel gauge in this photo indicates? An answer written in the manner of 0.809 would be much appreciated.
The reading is 0.25
